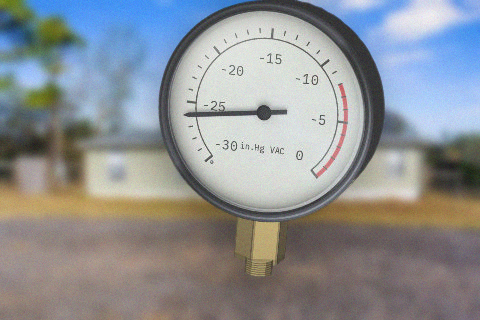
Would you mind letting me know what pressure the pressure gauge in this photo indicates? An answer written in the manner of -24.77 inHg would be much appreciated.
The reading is -26 inHg
